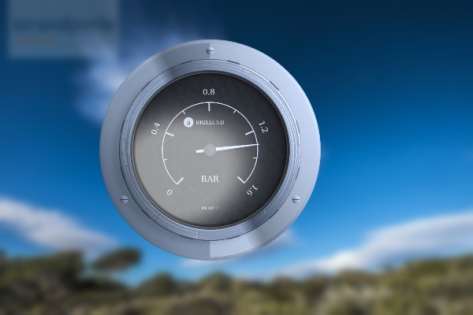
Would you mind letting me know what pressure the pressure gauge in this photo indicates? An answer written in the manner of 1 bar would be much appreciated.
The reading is 1.3 bar
